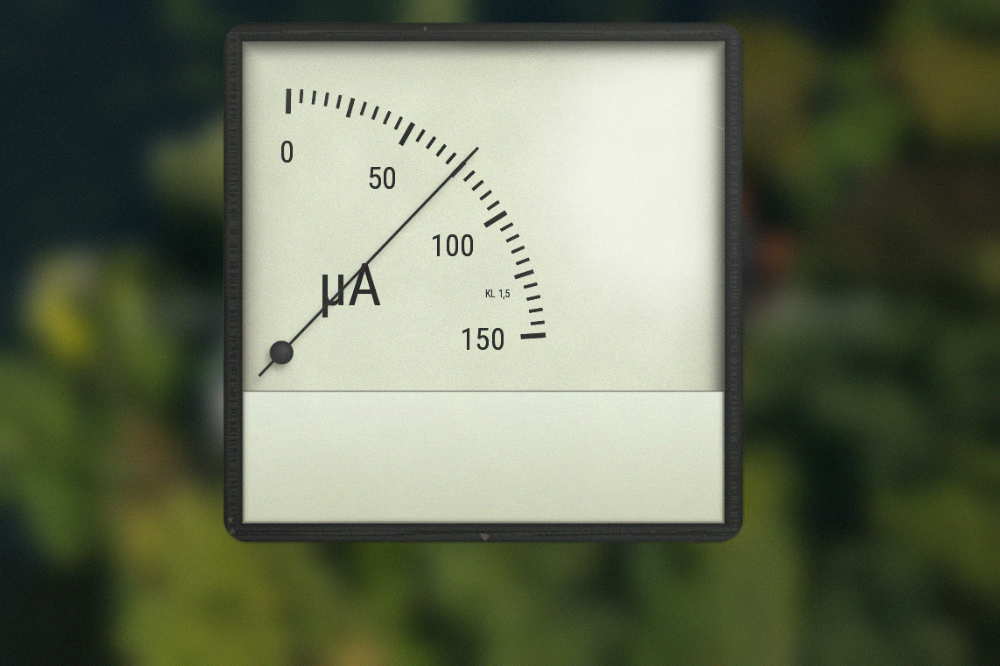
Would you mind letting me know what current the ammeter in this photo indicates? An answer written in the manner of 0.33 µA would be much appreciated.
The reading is 75 µA
